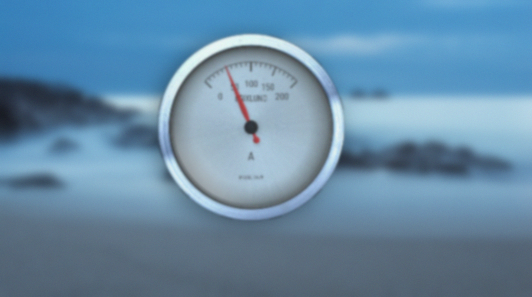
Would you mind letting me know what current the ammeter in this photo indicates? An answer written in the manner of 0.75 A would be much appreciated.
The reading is 50 A
